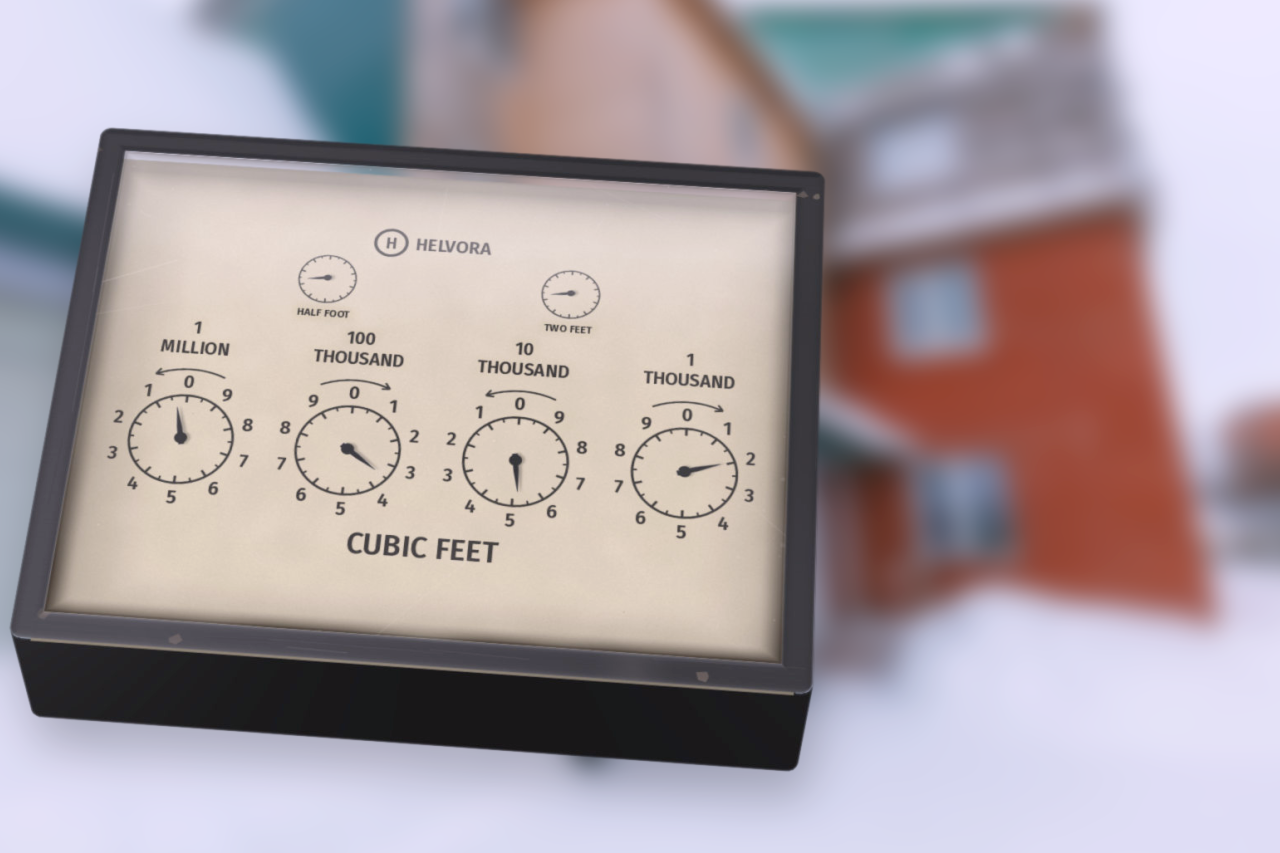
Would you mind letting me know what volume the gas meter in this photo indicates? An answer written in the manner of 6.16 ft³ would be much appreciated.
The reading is 35200 ft³
